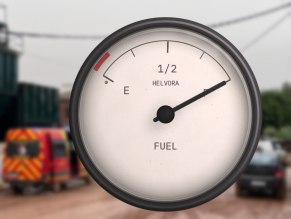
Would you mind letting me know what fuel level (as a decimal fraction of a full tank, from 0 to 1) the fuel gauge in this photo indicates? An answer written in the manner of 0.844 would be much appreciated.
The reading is 1
